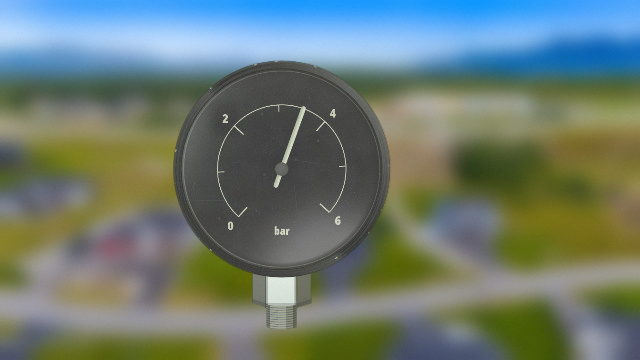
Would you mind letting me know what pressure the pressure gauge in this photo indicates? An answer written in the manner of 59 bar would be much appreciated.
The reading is 3.5 bar
